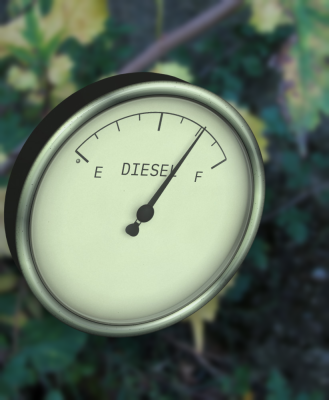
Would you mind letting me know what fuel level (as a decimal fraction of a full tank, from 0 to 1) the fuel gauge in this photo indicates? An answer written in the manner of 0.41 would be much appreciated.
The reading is 0.75
